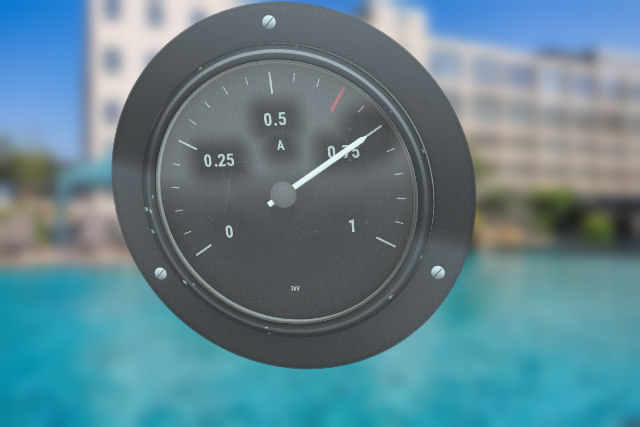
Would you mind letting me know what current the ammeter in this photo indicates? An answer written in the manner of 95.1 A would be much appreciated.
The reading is 0.75 A
